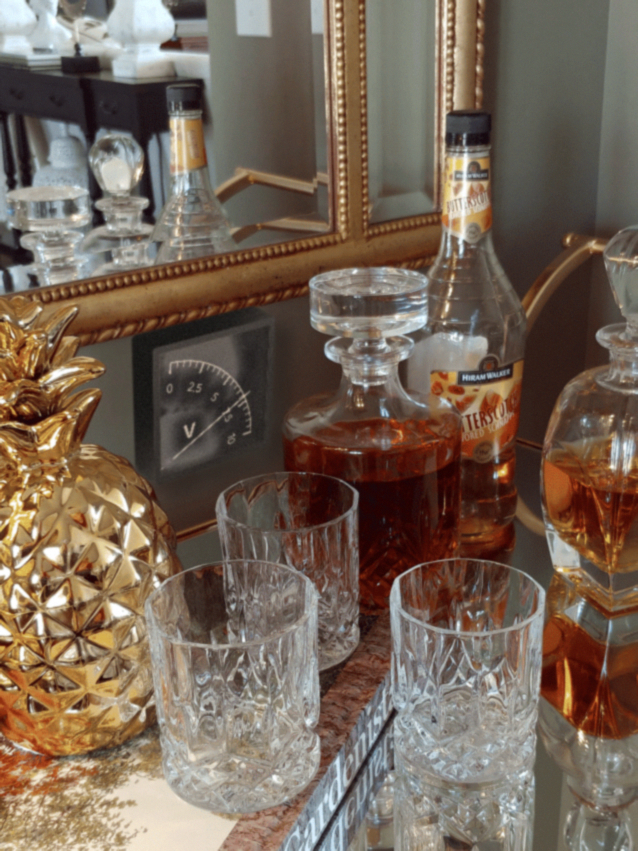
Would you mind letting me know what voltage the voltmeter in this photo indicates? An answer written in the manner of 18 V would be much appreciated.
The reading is 7 V
